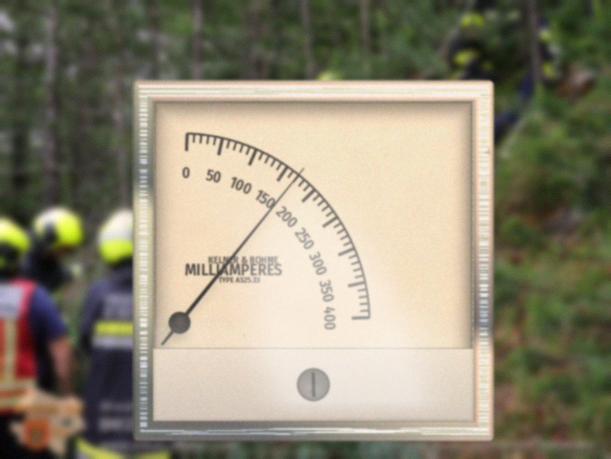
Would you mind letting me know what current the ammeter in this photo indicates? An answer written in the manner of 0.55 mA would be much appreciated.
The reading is 170 mA
